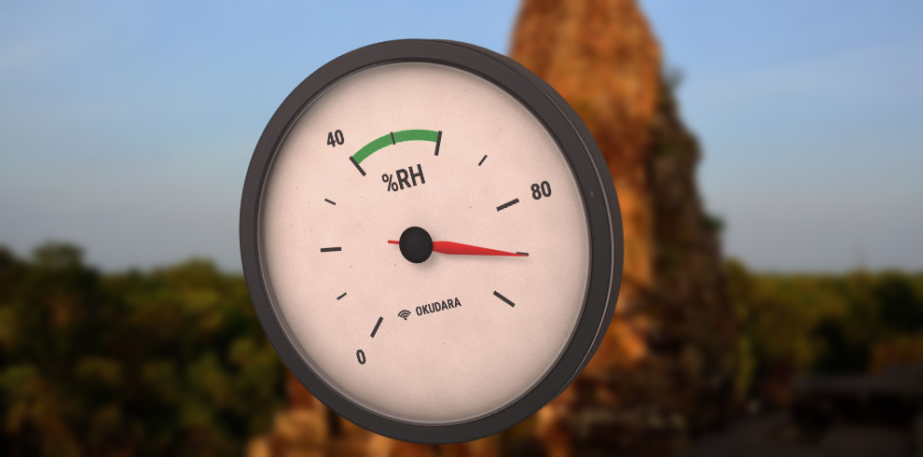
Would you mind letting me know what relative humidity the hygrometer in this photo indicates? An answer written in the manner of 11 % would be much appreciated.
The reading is 90 %
